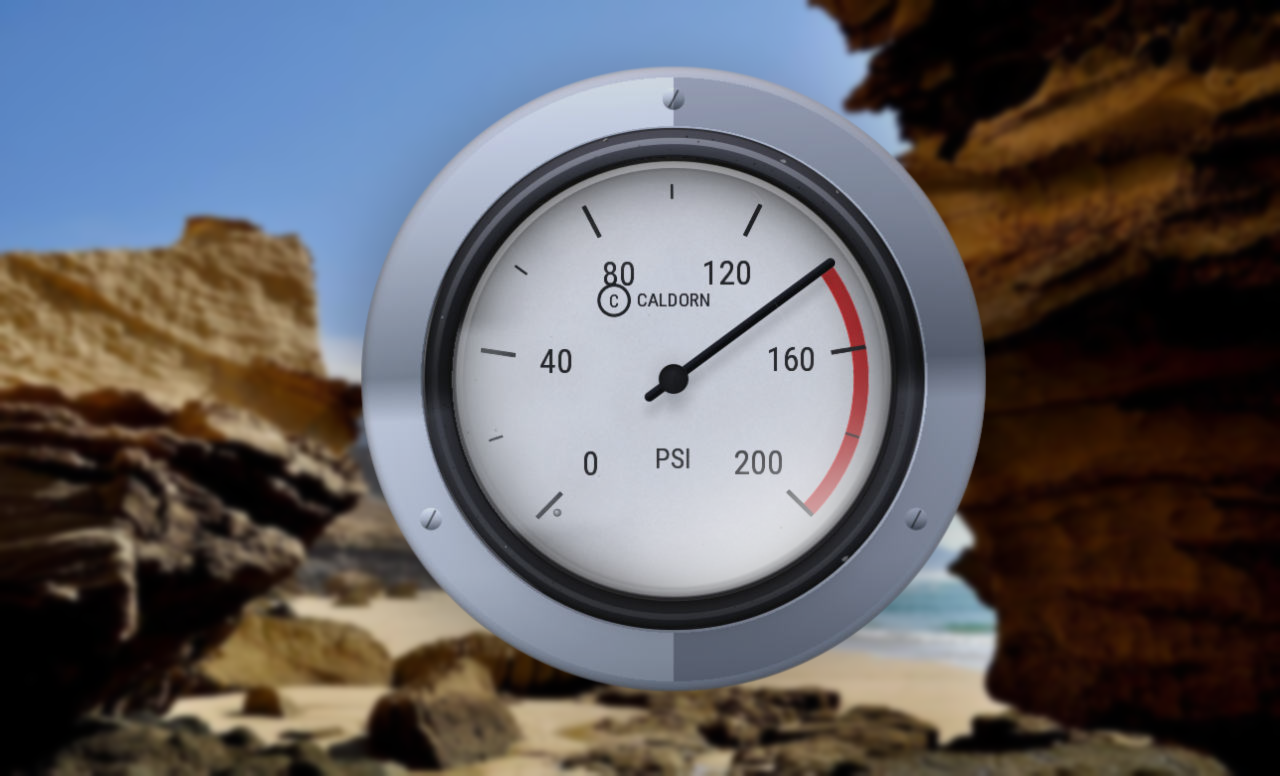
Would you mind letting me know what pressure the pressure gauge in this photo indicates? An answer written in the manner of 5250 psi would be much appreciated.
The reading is 140 psi
